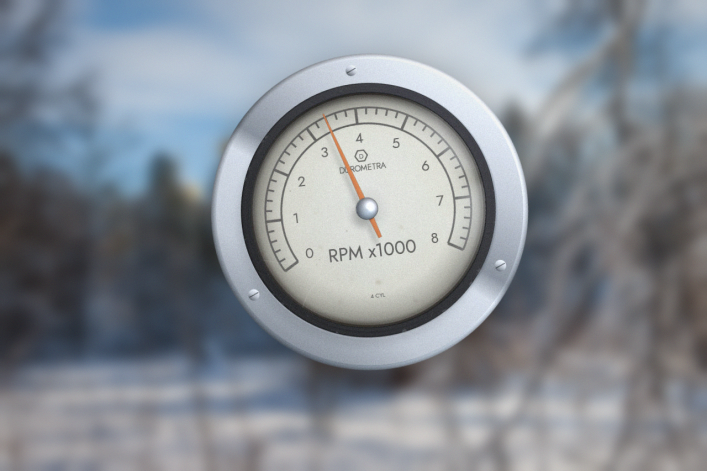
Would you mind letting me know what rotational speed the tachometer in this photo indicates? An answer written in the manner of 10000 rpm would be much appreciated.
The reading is 3400 rpm
